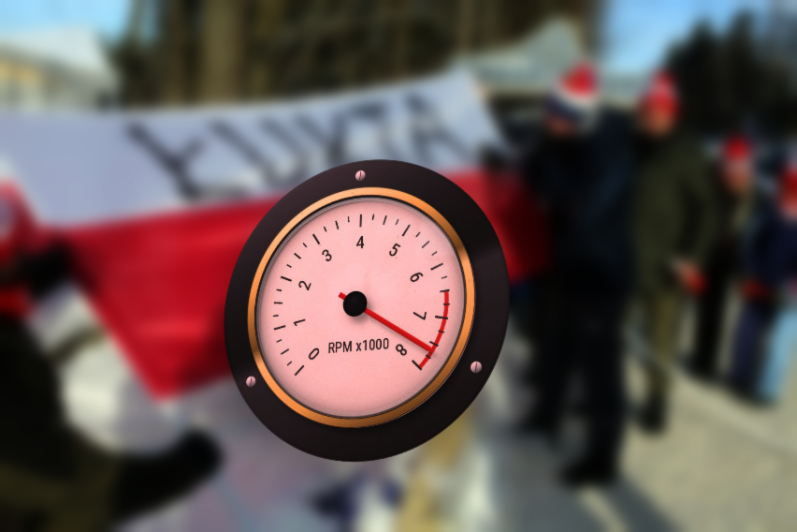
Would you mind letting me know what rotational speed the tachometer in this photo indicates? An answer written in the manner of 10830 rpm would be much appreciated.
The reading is 7625 rpm
